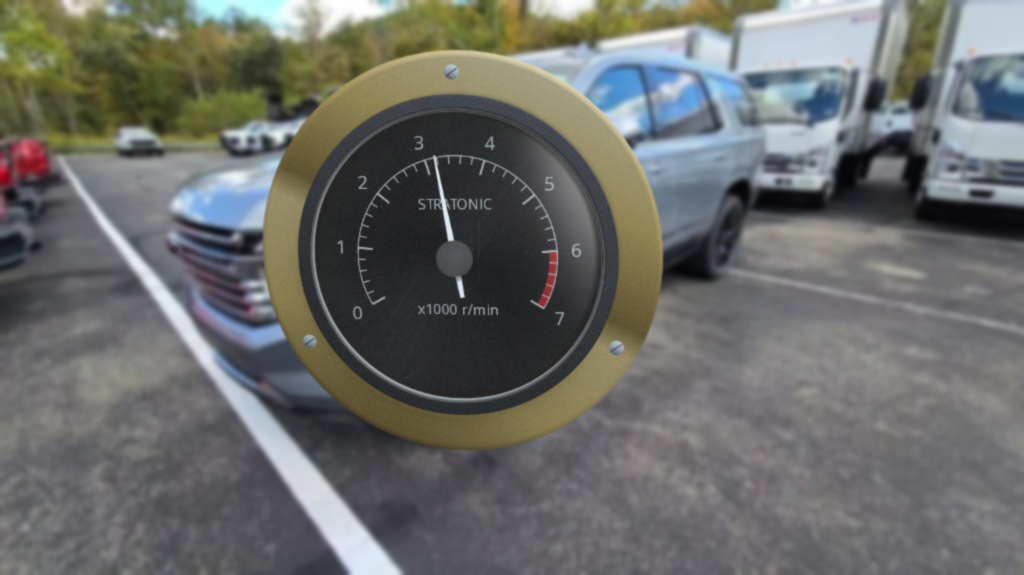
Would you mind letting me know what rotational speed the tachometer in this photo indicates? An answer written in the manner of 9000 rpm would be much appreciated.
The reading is 3200 rpm
